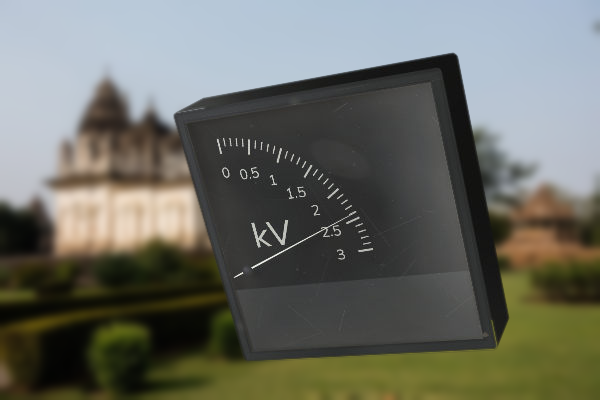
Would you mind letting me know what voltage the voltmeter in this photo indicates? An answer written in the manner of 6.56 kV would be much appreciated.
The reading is 2.4 kV
